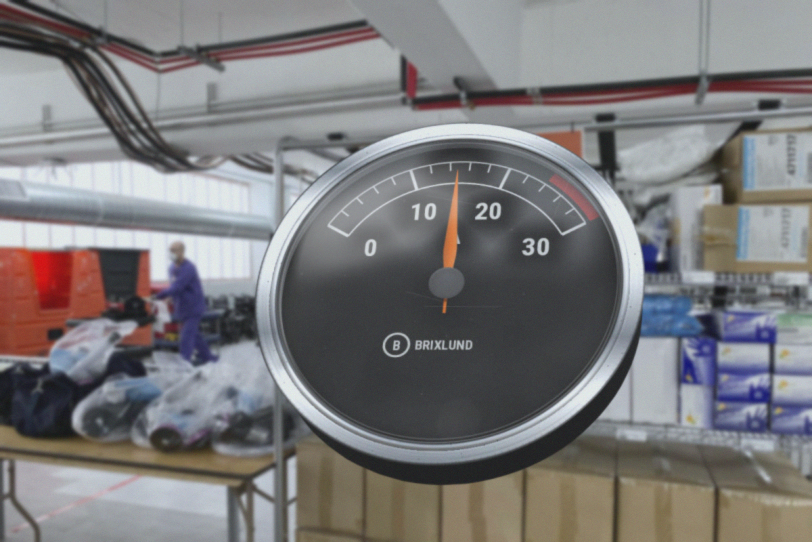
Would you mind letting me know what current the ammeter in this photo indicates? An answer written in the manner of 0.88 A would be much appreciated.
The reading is 15 A
